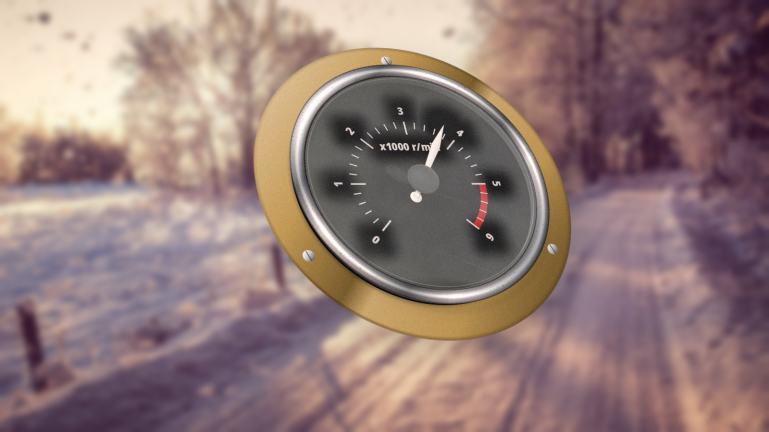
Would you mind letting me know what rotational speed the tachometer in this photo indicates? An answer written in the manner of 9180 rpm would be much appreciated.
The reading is 3700 rpm
